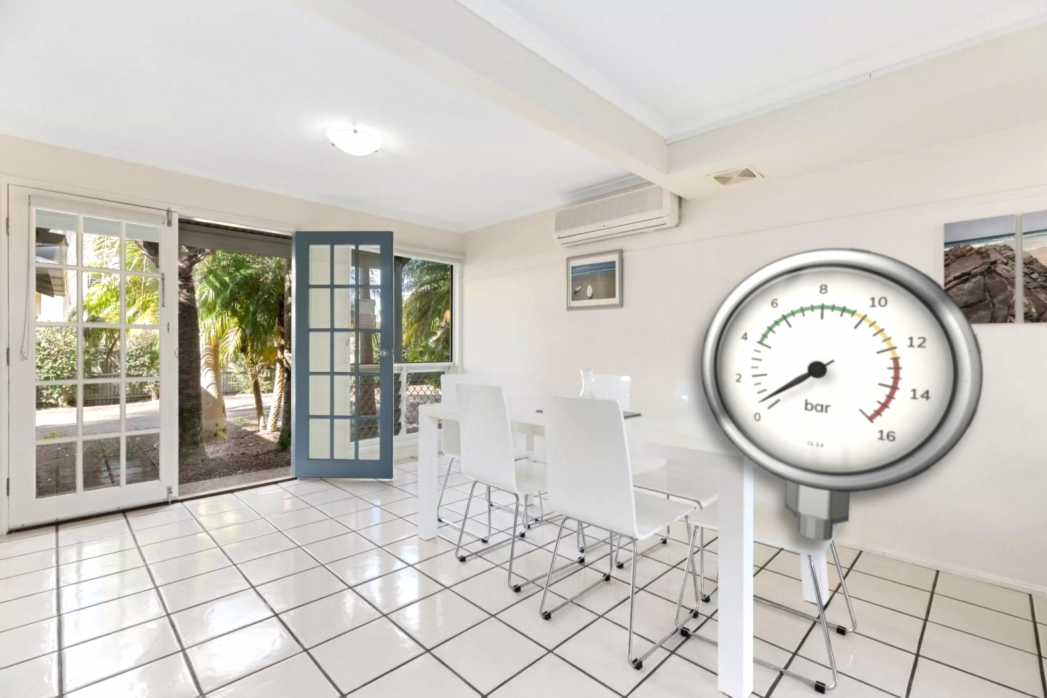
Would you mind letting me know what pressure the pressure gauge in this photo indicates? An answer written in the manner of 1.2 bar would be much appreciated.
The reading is 0.5 bar
